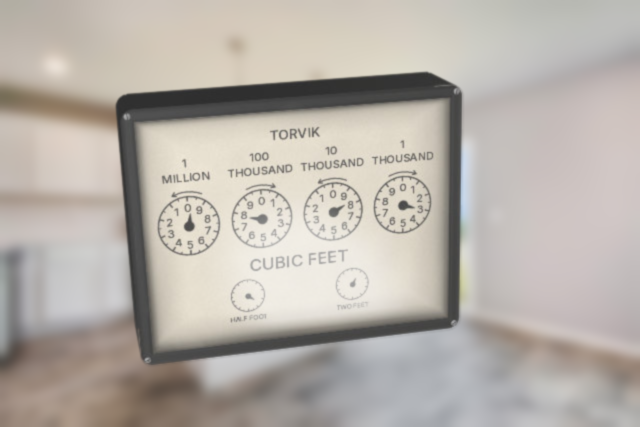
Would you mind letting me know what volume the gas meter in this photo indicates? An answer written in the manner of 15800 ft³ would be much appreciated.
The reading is 978300 ft³
